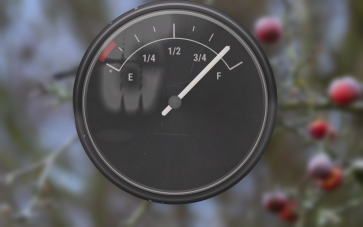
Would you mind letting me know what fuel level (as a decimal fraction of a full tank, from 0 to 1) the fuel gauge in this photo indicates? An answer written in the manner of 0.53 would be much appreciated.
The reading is 0.875
